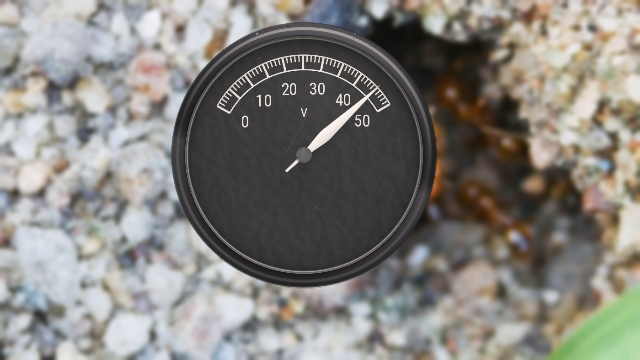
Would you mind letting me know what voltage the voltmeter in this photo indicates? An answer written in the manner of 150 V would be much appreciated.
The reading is 45 V
